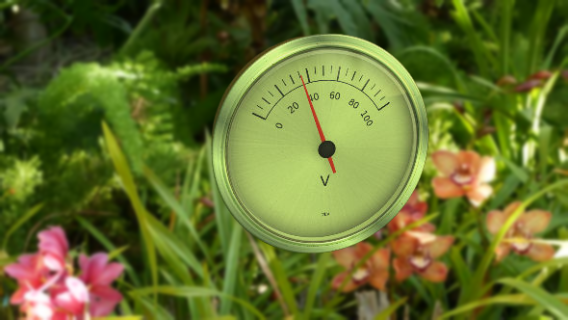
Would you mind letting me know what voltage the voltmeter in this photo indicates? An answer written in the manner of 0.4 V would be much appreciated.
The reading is 35 V
